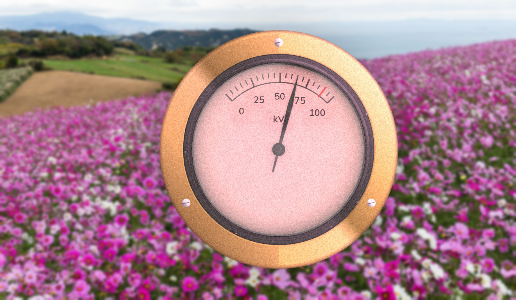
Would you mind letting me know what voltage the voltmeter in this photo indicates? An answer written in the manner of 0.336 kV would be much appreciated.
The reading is 65 kV
